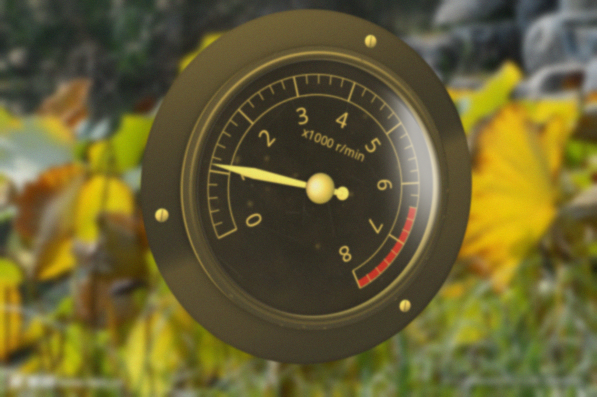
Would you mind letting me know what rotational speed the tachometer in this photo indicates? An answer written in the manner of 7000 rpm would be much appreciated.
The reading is 1100 rpm
